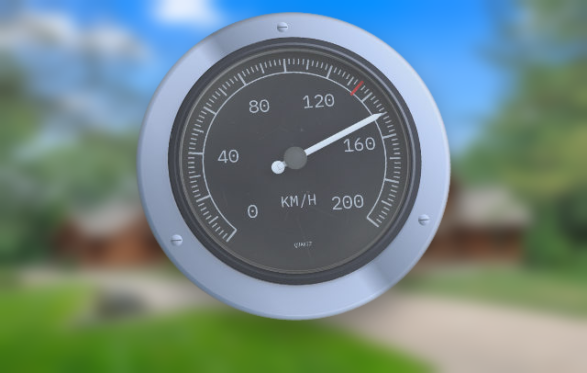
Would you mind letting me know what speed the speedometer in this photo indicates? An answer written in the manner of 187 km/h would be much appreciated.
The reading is 150 km/h
